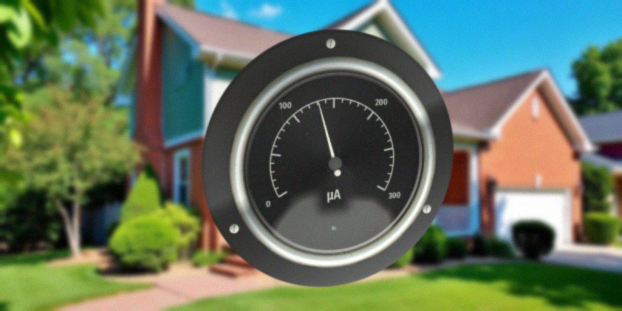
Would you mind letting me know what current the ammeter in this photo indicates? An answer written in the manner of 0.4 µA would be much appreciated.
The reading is 130 µA
